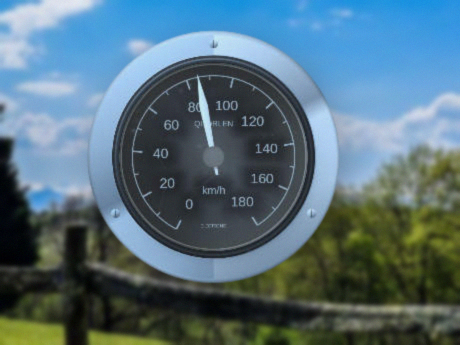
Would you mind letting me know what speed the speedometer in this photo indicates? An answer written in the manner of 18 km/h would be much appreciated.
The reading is 85 km/h
